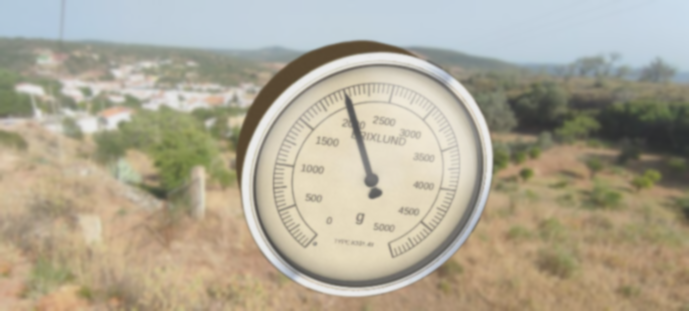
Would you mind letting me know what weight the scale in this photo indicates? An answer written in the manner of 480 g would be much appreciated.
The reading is 2000 g
